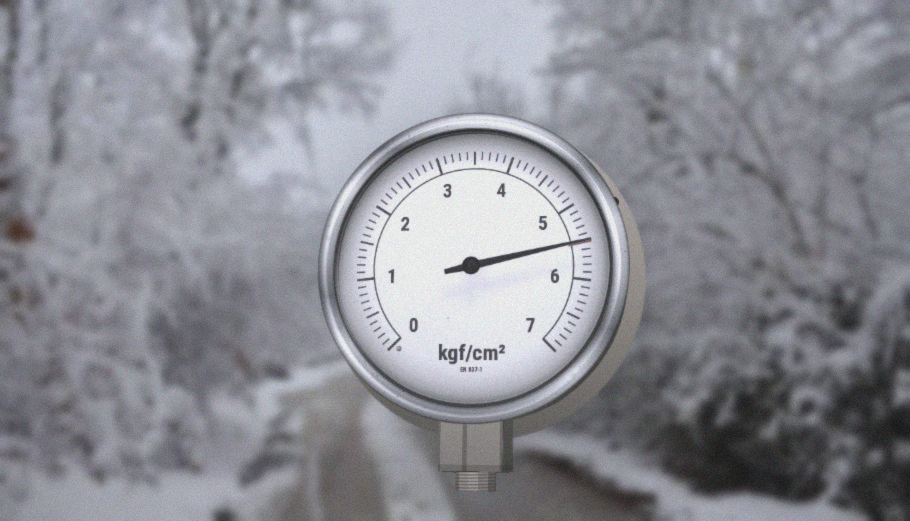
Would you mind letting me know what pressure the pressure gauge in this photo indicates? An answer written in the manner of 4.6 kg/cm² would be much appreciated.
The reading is 5.5 kg/cm²
